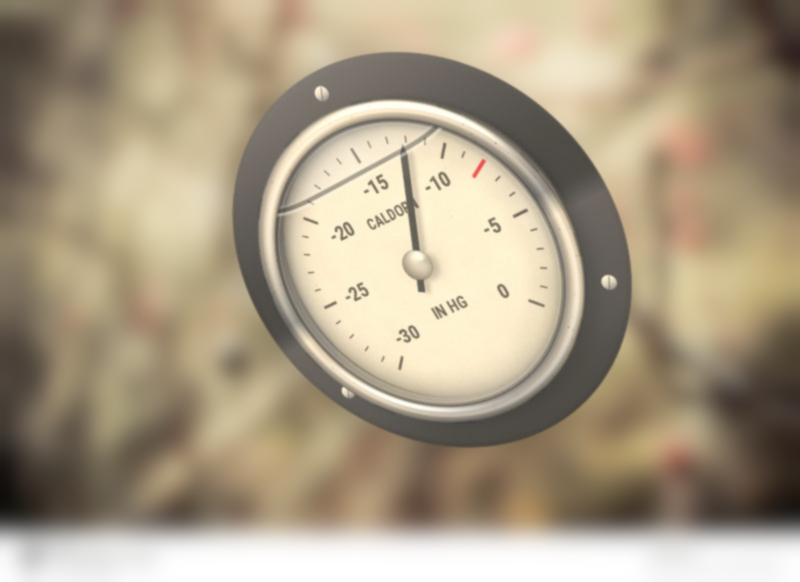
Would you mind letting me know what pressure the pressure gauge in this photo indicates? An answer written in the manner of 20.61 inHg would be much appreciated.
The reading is -12 inHg
